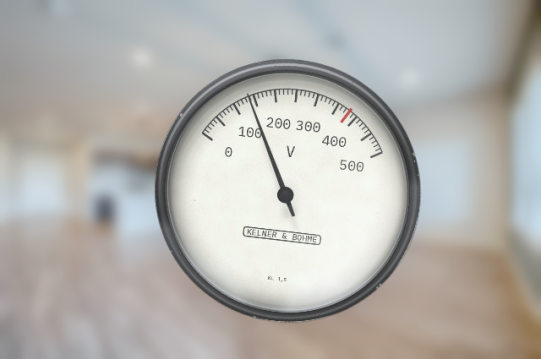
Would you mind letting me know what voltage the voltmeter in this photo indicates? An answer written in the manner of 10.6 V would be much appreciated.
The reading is 140 V
